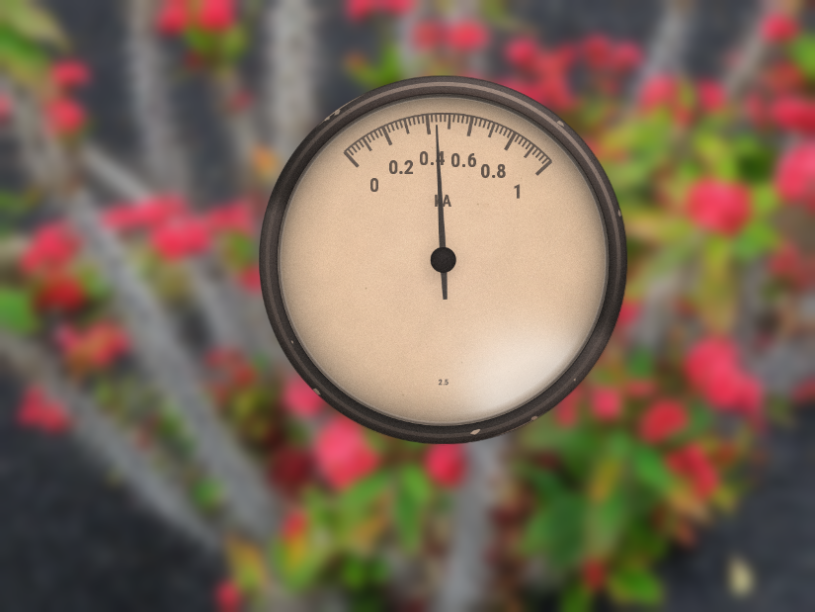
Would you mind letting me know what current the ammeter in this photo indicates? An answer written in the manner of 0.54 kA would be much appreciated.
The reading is 0.44 kA
